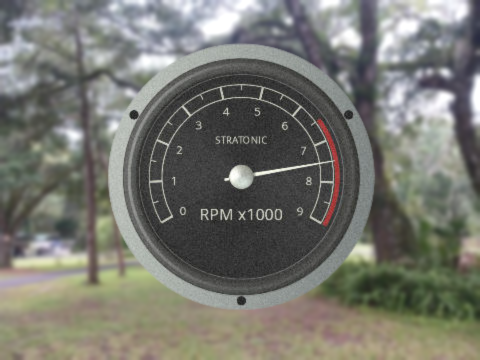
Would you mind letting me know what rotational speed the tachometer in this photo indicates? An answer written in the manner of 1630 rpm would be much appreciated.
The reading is 7500 rpm
